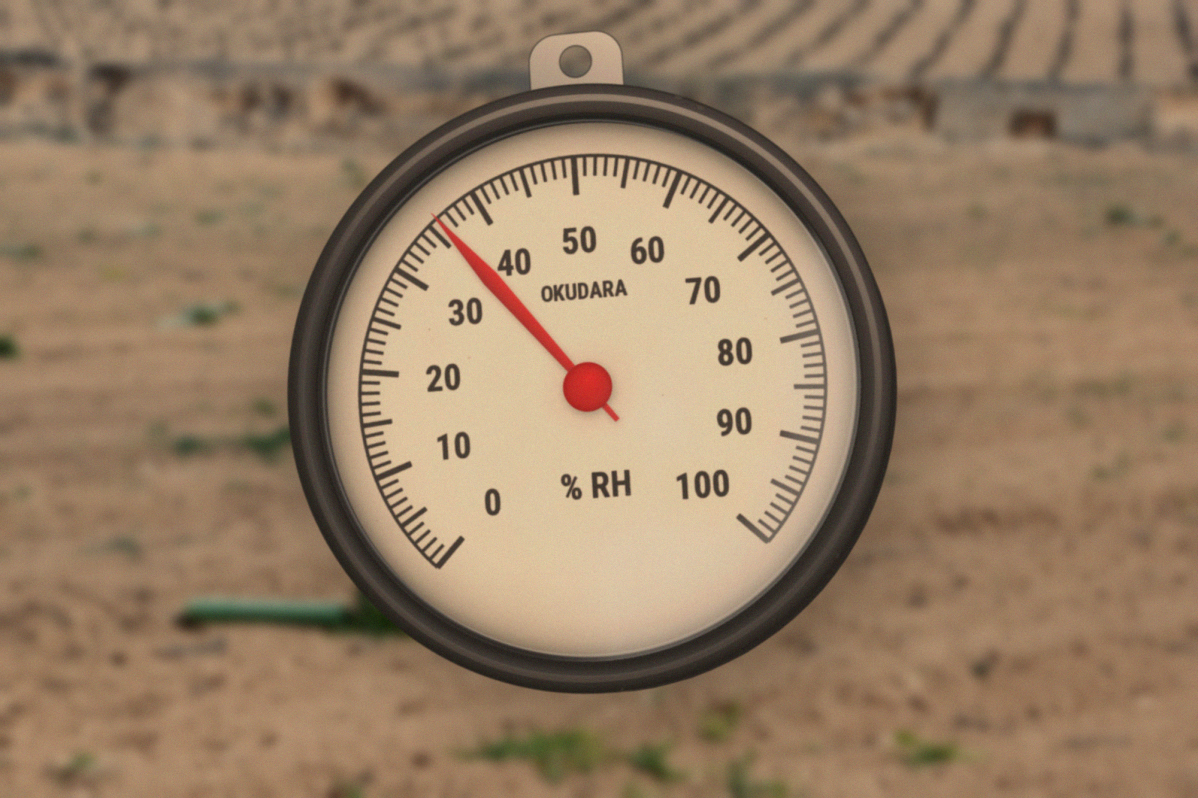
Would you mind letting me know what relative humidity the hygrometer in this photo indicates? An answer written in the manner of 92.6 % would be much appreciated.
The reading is 36 %
